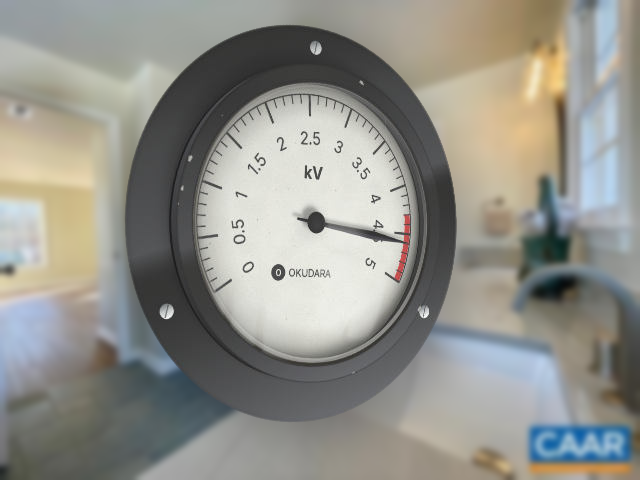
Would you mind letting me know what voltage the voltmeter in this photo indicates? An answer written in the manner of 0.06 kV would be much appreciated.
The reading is 4.6 kV
